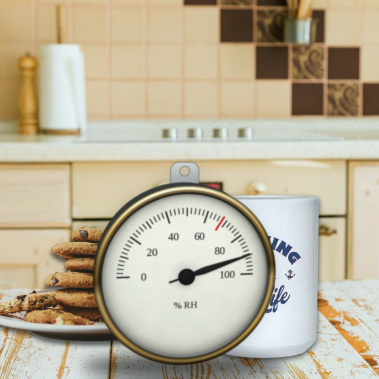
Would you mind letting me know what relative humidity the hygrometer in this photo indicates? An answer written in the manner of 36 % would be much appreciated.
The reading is 90 %
